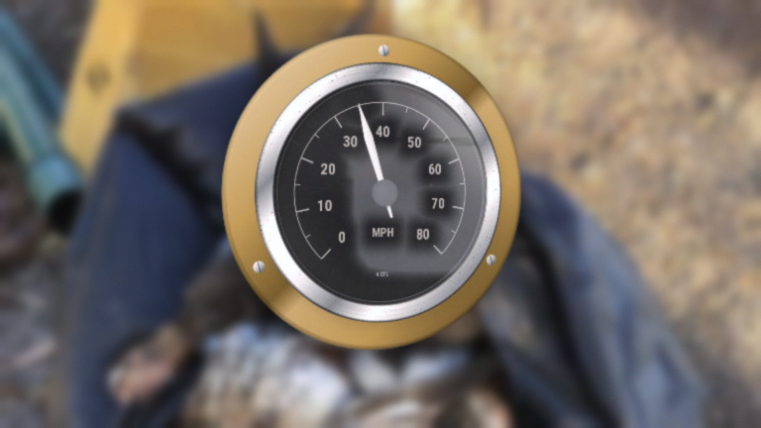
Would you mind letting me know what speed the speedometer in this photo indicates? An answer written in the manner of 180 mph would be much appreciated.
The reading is 35 mph
